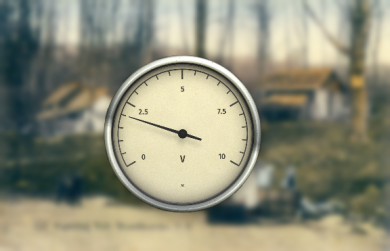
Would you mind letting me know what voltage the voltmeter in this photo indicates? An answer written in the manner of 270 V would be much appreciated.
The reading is 2 V
